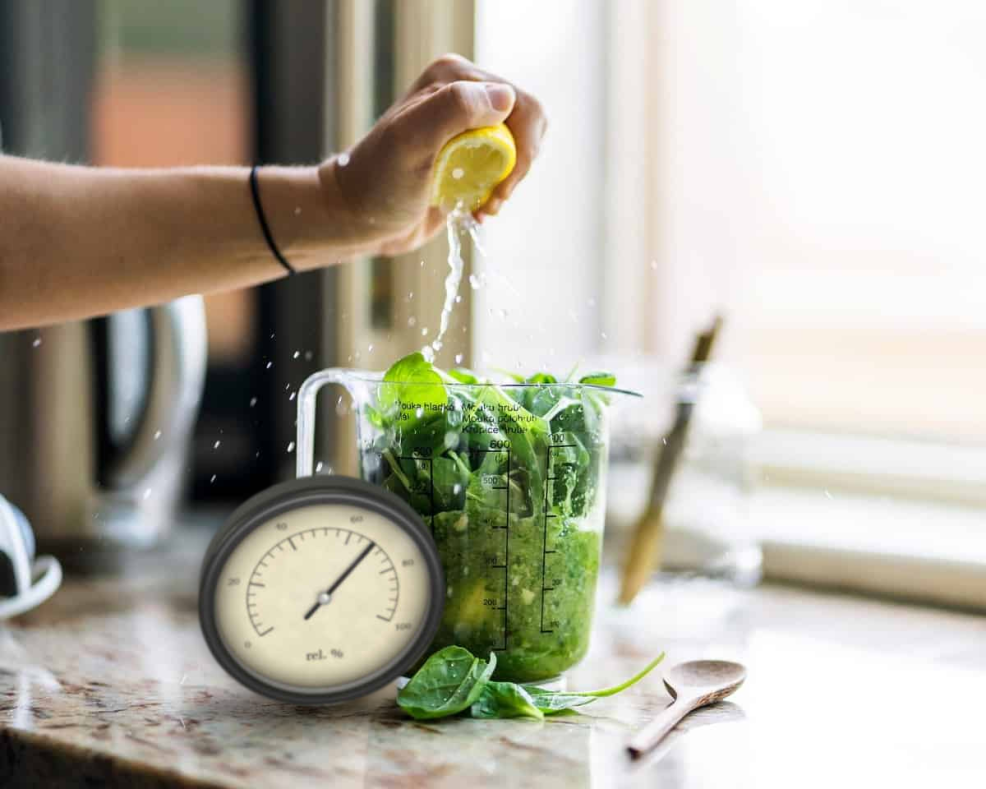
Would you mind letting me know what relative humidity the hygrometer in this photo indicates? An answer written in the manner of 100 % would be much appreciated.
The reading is 68 %
